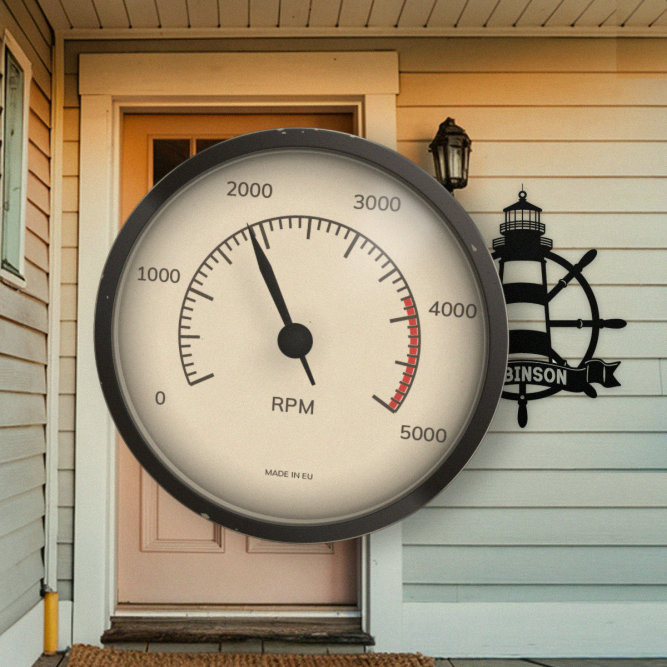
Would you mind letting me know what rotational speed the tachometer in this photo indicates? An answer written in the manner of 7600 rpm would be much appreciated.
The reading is 1900 rpm
